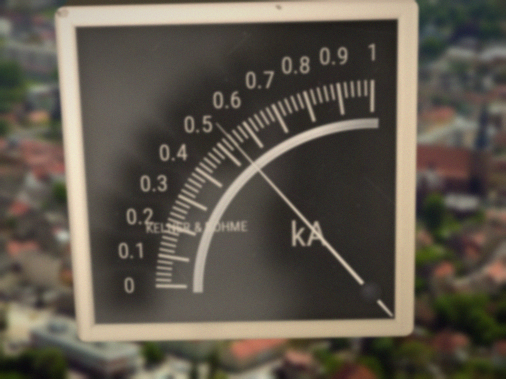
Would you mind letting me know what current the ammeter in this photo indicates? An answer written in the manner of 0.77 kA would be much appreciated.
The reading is 0.54 kA
